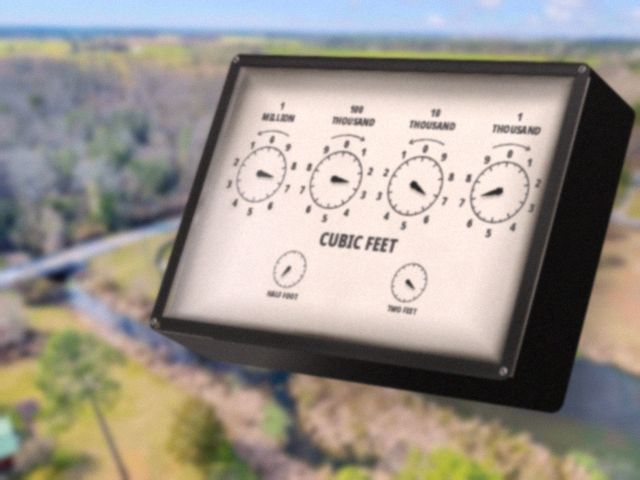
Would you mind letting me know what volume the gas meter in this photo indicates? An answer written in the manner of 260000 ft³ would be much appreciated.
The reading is 726700 ft³
